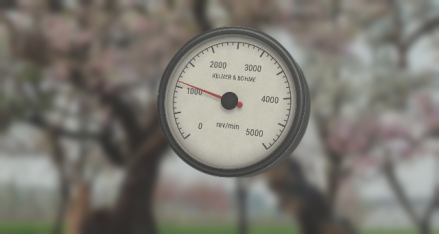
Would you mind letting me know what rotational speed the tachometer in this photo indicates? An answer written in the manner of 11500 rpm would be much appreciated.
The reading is 1100 rpm
